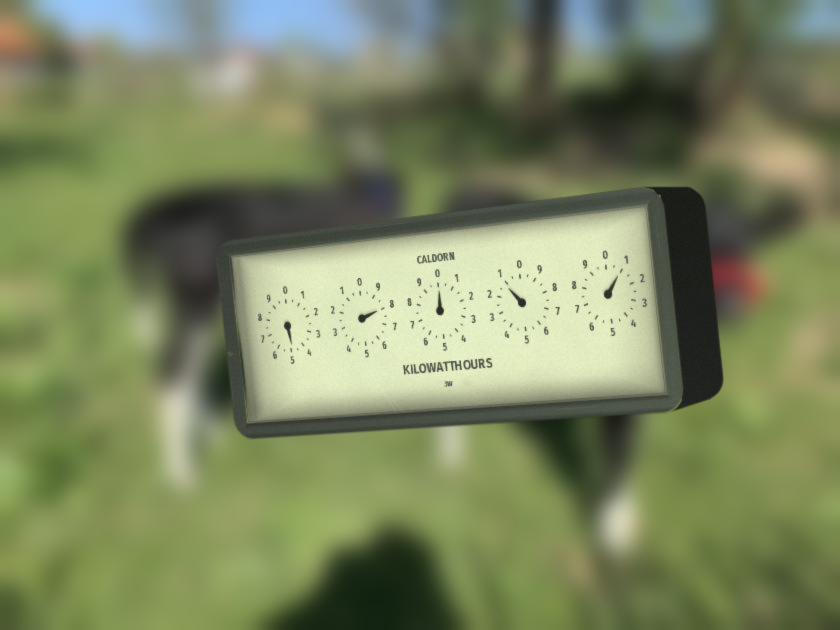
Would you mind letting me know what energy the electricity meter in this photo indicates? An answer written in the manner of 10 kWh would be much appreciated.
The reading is 48011 kWh
